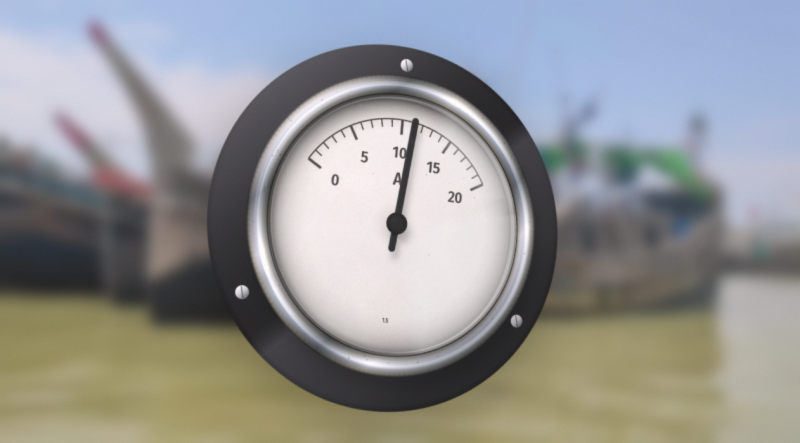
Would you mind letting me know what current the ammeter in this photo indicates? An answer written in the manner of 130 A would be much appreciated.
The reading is 11 A
